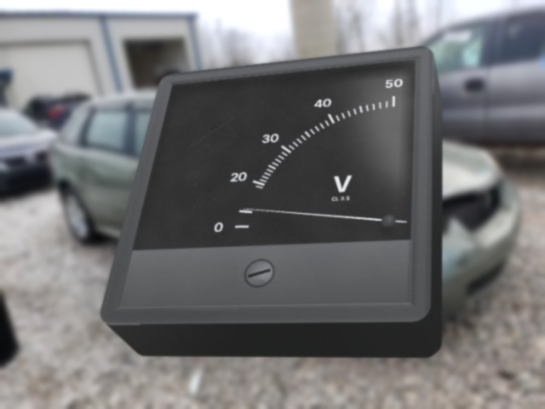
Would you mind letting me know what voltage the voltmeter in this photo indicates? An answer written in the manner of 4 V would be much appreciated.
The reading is 10 V
